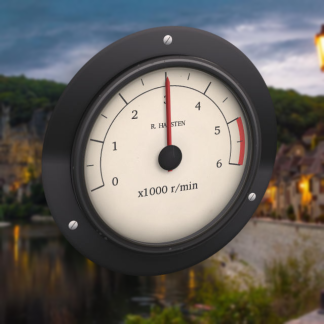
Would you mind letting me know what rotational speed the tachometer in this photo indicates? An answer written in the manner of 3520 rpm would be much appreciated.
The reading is 3000 rpm
